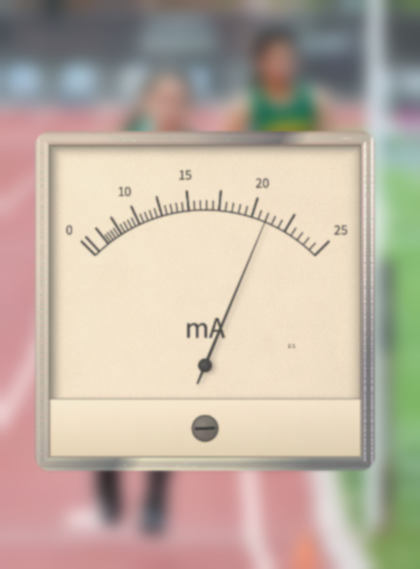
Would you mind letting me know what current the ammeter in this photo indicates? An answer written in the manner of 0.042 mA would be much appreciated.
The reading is 21 mA
